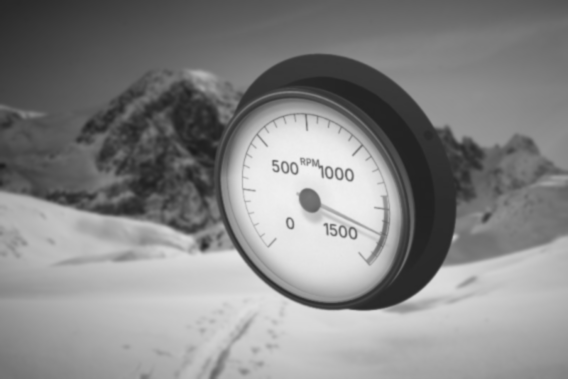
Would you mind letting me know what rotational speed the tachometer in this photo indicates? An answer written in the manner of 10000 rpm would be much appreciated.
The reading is 1350 rpm
